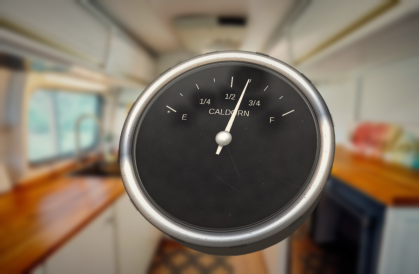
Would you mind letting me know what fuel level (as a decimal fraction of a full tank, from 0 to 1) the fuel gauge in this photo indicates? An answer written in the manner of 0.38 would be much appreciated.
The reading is 0.625
